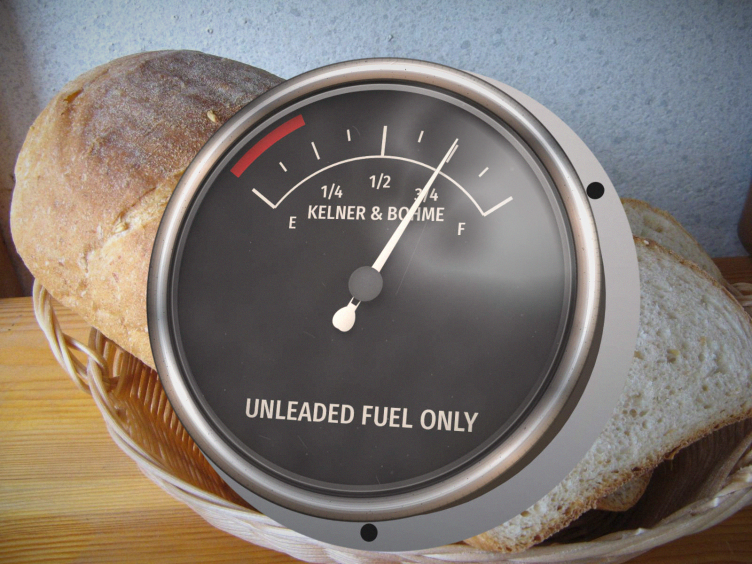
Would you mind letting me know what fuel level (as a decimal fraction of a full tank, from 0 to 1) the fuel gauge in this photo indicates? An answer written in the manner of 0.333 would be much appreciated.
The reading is 0.75
